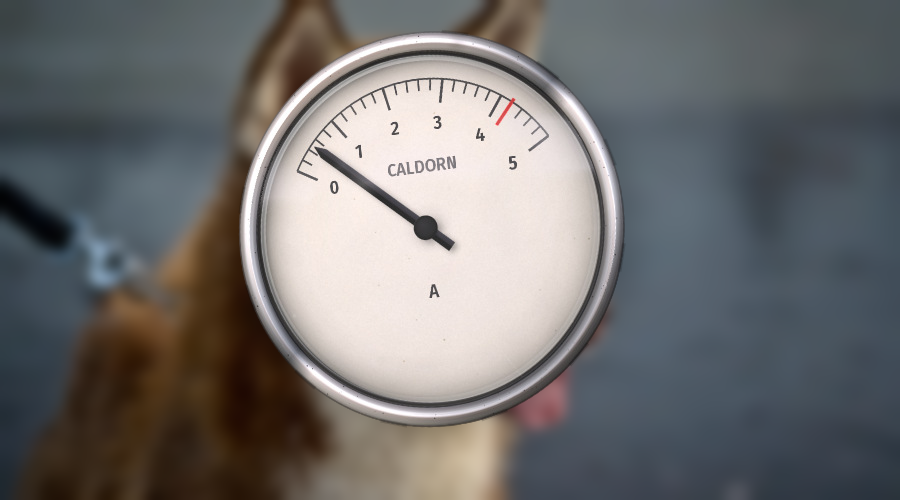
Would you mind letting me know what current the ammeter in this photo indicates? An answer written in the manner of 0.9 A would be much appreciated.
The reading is 0.5 A
